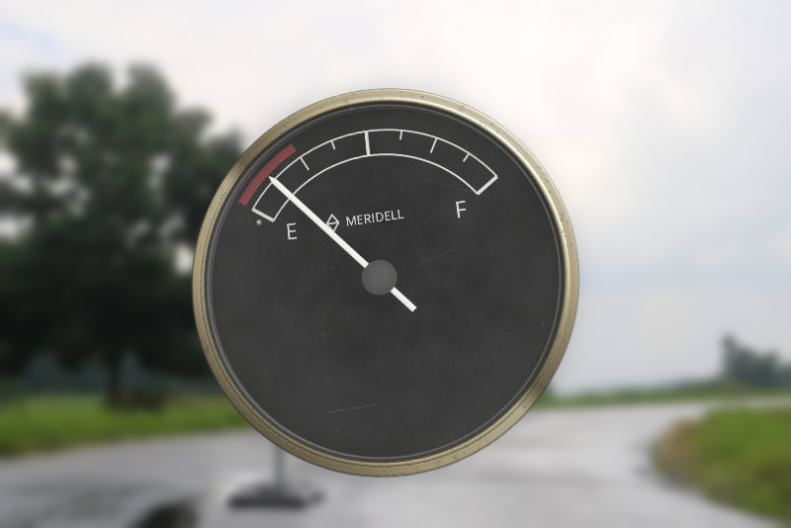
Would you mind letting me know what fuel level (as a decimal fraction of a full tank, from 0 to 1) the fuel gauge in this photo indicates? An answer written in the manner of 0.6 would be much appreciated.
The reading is 0.125
